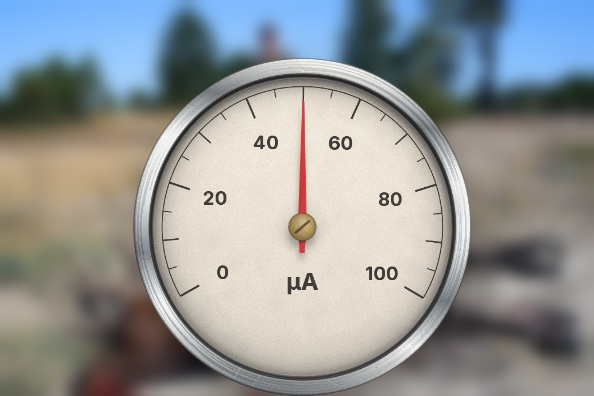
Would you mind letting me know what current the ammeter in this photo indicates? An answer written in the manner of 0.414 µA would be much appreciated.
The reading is 50 µA
